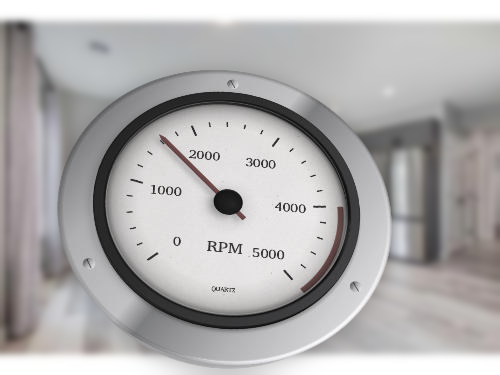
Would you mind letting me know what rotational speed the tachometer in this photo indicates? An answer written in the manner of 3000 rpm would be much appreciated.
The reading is 1600 rpm
